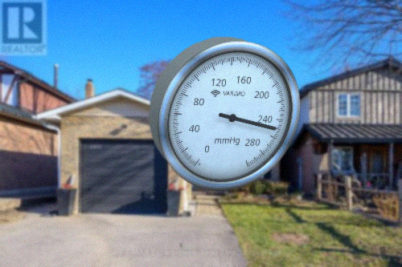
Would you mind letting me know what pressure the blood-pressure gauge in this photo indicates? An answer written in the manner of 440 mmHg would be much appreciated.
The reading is 250 mmHg
